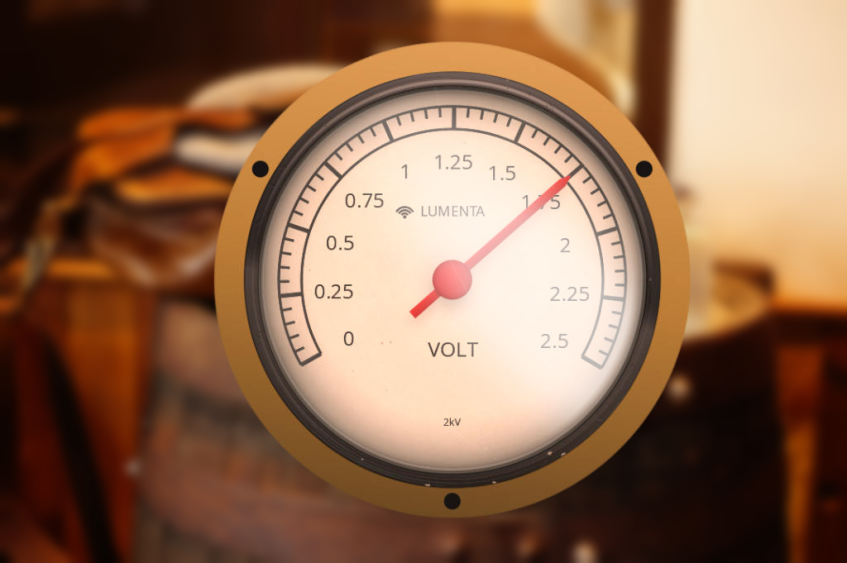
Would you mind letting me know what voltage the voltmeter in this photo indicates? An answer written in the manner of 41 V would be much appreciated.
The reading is 1.75 V
